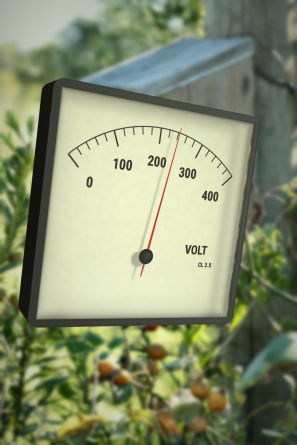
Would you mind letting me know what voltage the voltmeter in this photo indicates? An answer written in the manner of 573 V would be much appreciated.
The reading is 240 V
